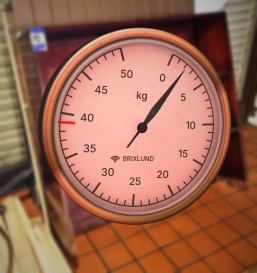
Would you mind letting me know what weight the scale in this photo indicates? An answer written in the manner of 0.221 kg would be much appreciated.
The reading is 2 kg
